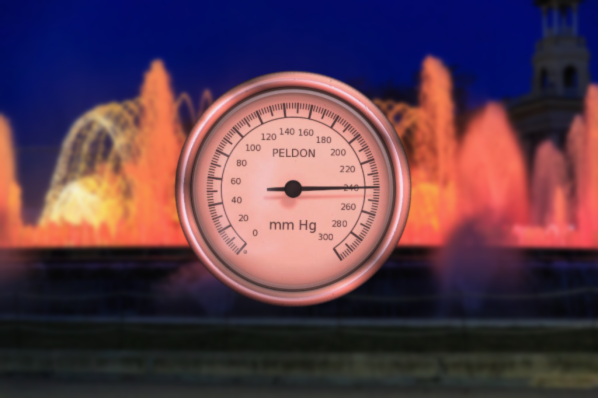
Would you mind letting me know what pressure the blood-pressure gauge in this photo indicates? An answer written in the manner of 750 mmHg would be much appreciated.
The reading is 240 mmHg
